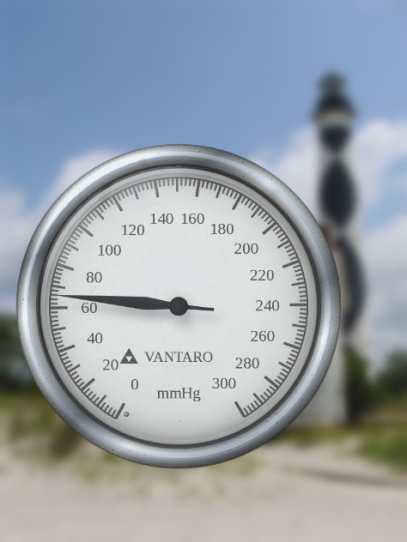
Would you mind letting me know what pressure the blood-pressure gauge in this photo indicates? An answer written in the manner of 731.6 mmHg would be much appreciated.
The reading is 66 mmHg
